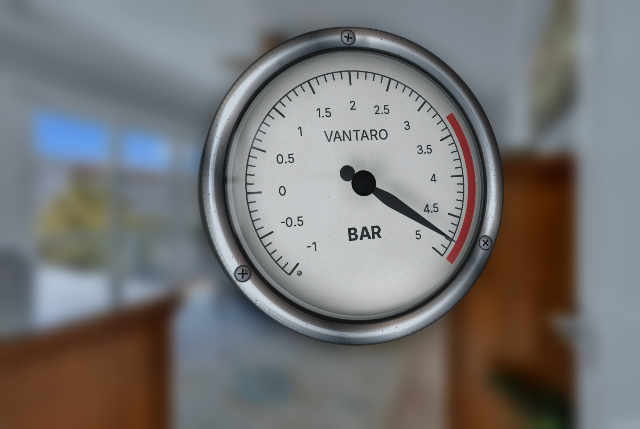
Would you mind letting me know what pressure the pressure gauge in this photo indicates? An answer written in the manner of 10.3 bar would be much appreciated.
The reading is 4.8 bar
